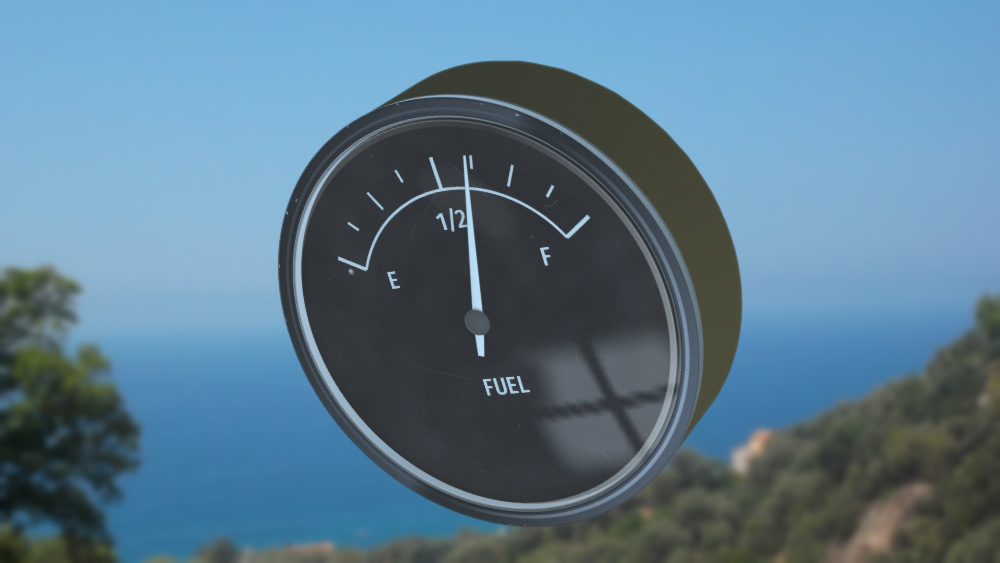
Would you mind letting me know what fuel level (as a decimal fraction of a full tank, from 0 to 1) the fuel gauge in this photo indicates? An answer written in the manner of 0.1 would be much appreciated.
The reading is 0.625
